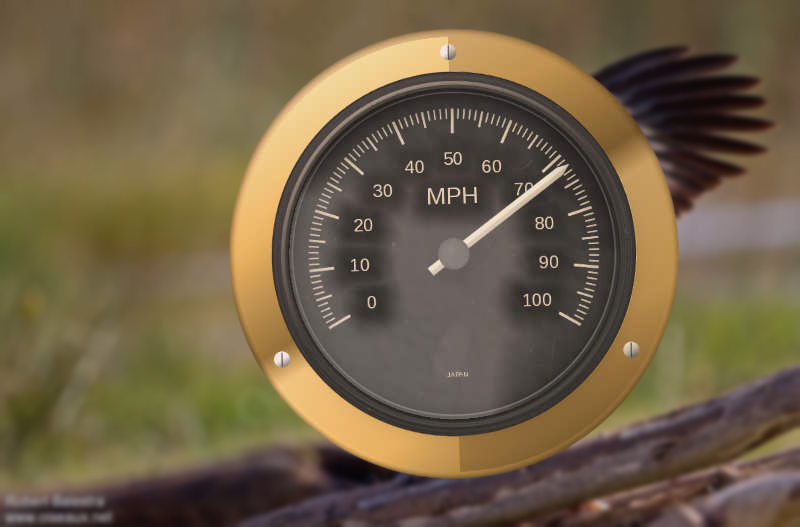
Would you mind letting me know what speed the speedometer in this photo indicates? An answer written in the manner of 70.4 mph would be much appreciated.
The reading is 72 mph
